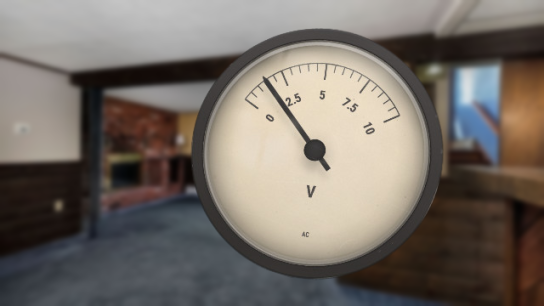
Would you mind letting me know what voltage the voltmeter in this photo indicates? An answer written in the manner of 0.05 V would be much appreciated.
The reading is 1.5 V
